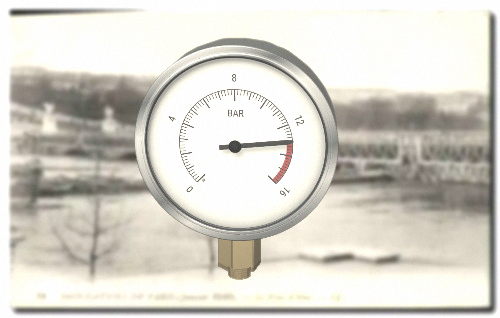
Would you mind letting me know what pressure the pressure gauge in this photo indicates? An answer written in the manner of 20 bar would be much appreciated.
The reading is 13 bar
